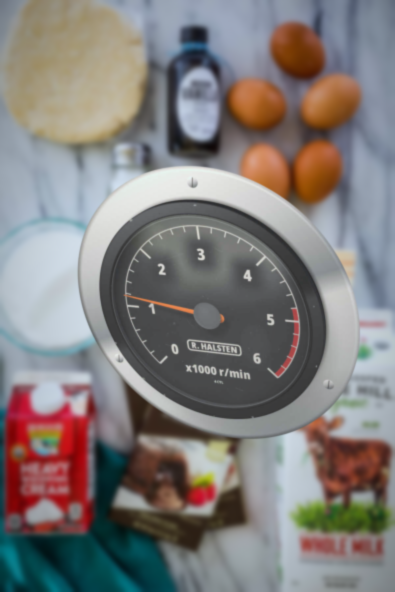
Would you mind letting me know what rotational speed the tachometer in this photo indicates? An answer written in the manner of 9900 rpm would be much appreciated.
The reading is 1200 rpm
